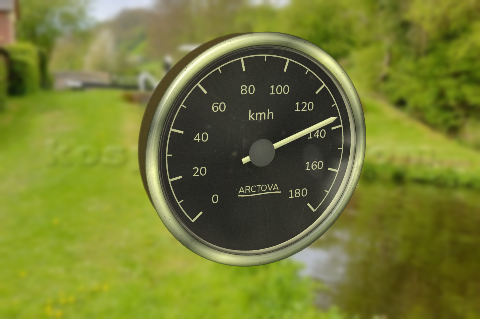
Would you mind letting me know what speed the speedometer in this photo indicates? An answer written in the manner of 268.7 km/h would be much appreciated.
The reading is 135 km/h
